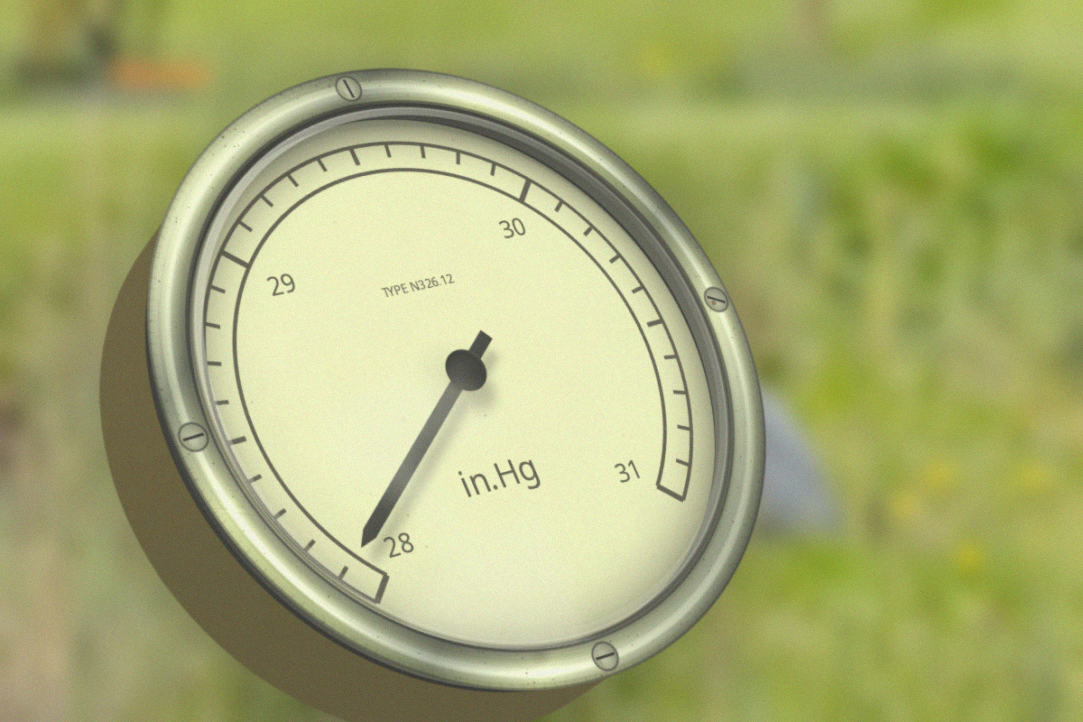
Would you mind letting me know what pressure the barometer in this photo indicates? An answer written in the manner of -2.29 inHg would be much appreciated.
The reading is 28.1 inHg
